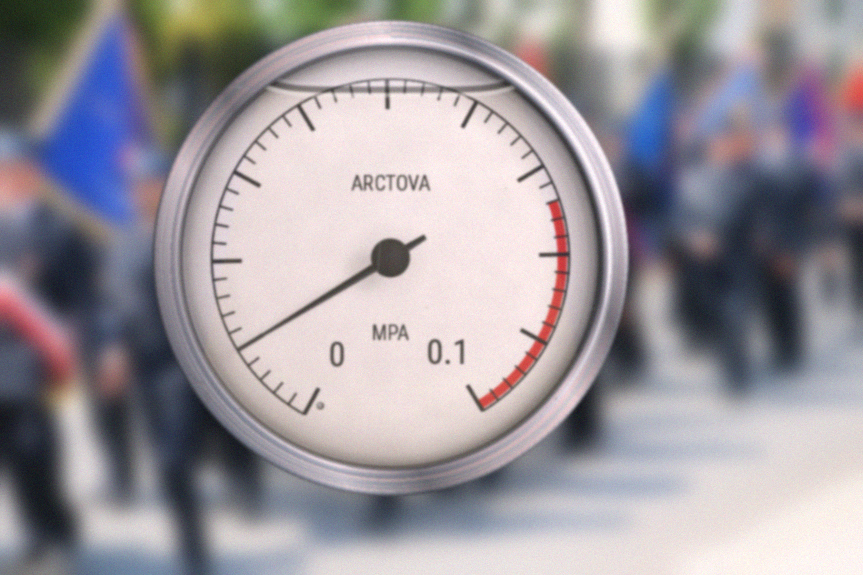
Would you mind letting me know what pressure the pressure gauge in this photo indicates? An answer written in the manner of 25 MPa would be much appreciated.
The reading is 0.01 MPa
